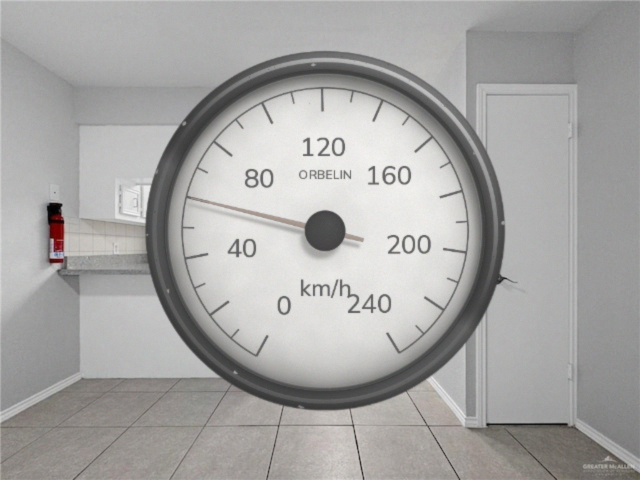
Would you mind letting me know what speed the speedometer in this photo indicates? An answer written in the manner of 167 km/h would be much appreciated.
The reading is 60 km/h
